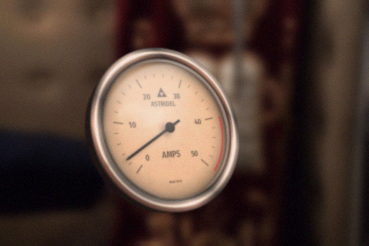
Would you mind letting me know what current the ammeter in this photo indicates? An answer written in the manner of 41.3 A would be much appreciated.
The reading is 3 A
